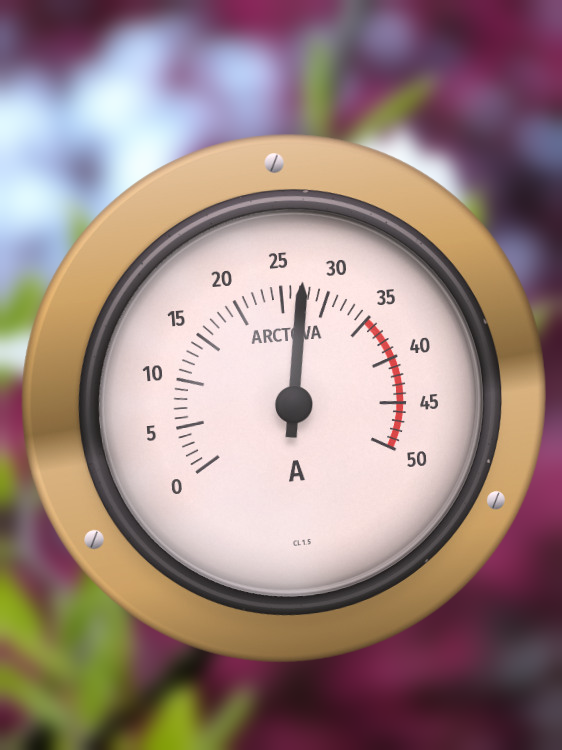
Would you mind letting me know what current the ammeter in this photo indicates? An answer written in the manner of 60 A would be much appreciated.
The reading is 27 A
